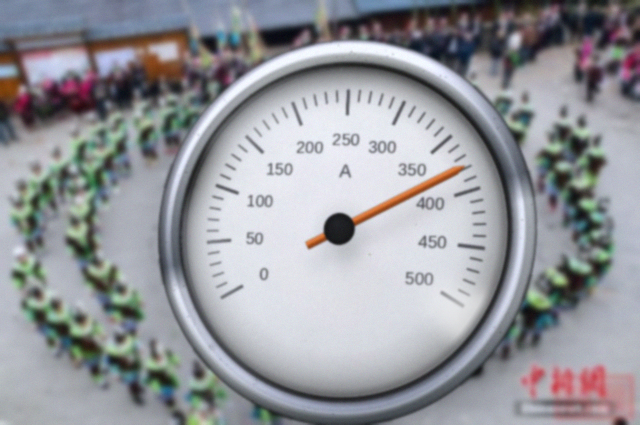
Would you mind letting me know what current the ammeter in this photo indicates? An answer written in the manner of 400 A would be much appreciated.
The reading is 380 A
